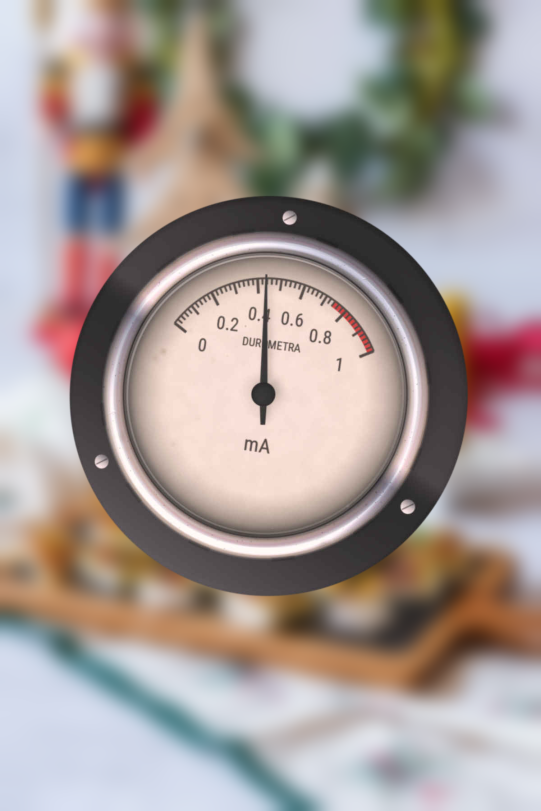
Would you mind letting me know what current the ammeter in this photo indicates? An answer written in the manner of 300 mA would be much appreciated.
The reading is 0.44 mA
